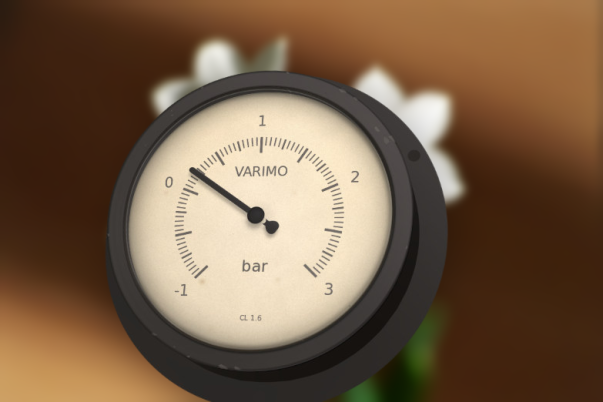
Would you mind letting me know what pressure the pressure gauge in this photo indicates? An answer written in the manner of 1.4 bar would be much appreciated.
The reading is 0.2 bar
